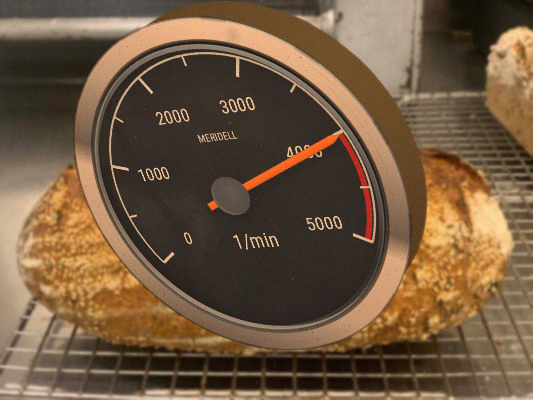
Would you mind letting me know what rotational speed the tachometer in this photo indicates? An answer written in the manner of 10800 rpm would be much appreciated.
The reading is 4000 rpm
